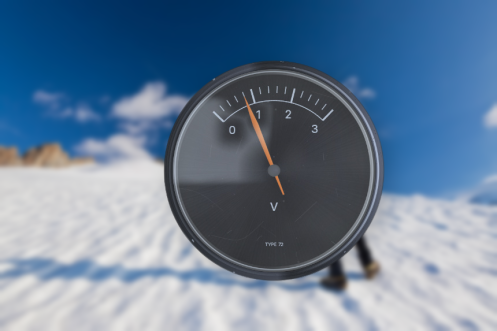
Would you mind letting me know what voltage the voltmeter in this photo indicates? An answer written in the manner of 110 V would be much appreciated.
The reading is 0.8 V
